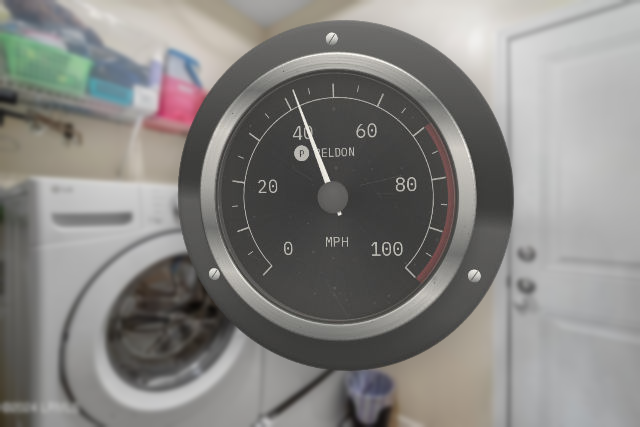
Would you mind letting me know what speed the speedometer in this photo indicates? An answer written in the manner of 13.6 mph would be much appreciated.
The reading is 42.5 mph
